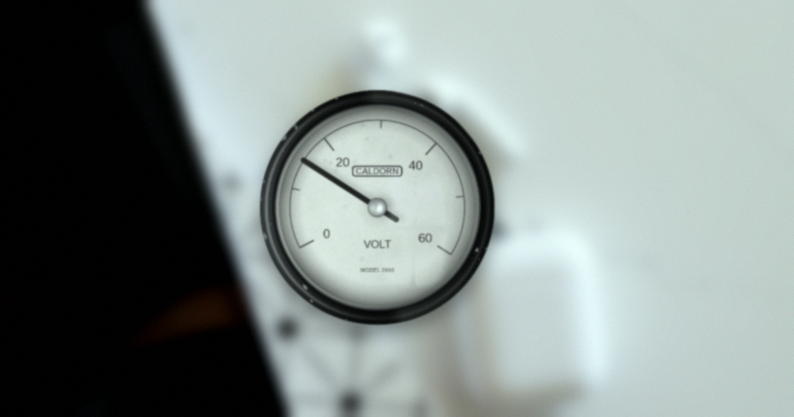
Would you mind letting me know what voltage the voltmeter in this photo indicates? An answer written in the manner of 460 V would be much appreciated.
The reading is 15 V
